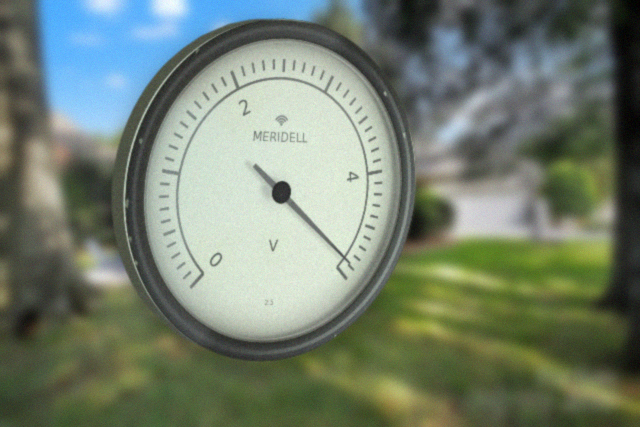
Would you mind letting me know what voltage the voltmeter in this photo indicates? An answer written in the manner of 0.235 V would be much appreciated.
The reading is 4.9 V
